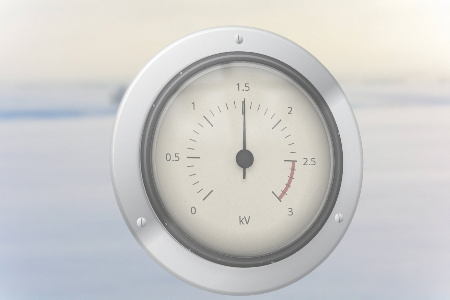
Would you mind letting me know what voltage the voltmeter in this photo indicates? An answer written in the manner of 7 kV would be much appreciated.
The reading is 1.5 kV
